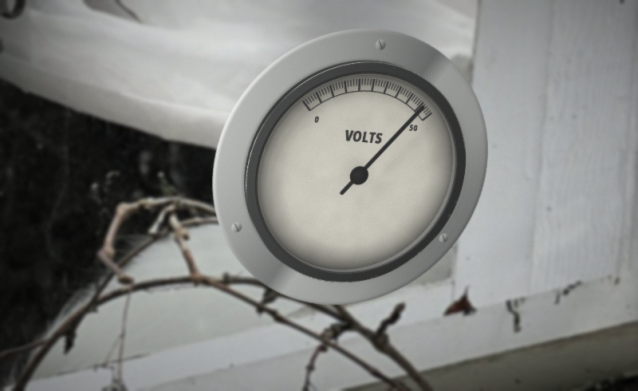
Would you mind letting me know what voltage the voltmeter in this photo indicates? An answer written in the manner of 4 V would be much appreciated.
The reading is 45 V
